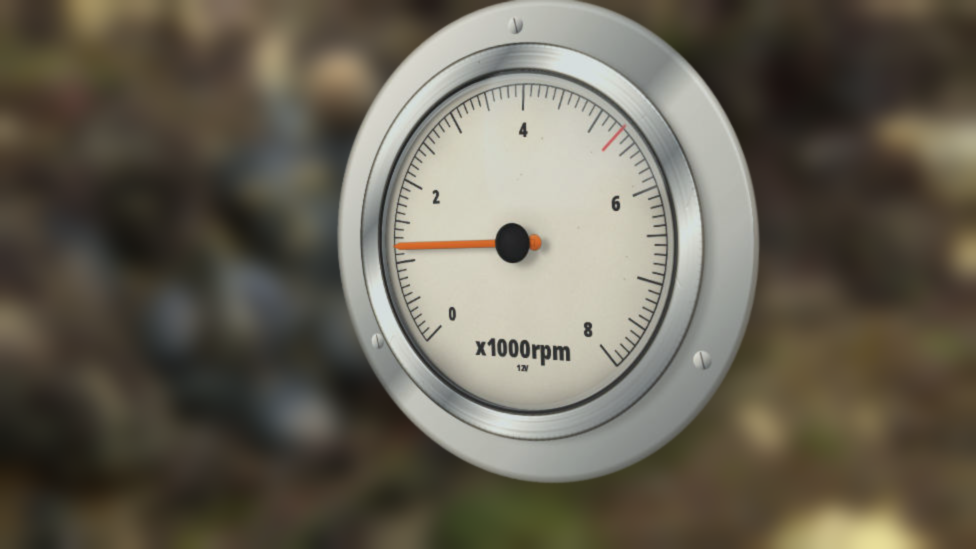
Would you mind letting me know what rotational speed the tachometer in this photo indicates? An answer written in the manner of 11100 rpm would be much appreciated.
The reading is 1200 rpm
